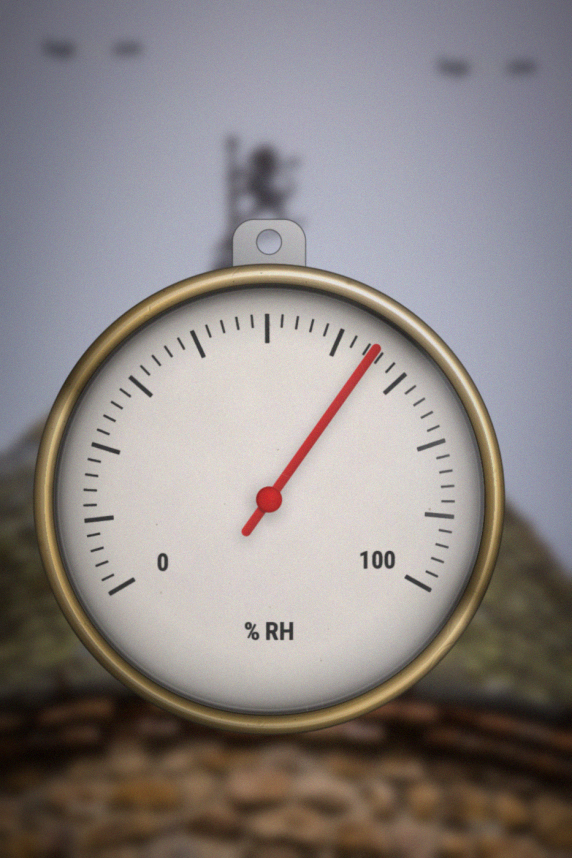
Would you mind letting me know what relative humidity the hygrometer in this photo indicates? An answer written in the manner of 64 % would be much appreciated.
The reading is 65 %
